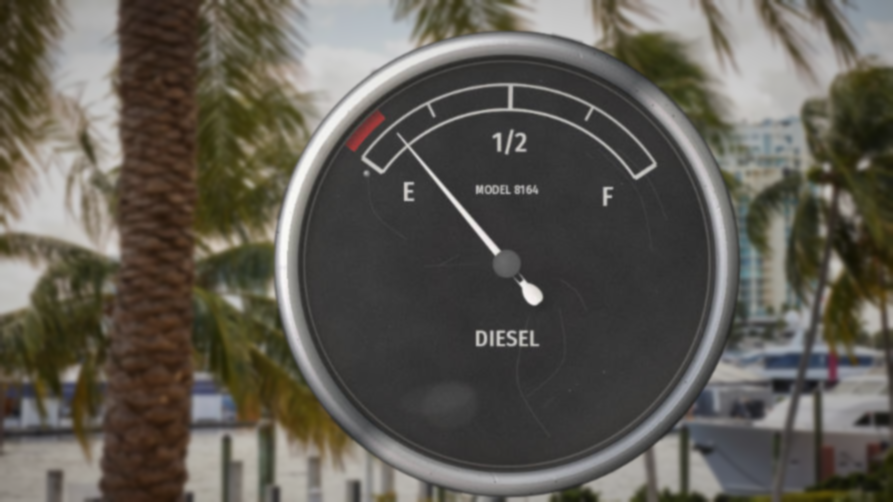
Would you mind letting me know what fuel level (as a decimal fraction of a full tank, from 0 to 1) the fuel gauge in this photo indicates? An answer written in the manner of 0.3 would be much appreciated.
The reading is 0.125
